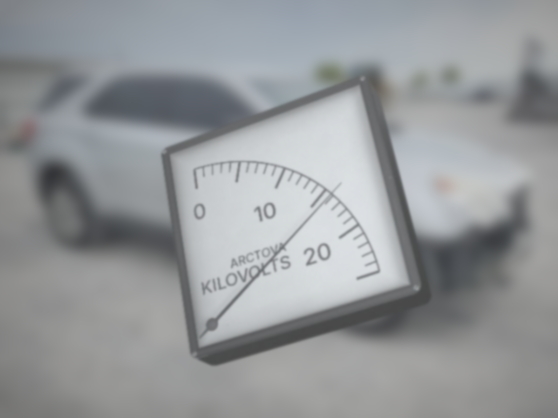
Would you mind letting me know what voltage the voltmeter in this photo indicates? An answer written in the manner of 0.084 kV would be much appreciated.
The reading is 16 kV
